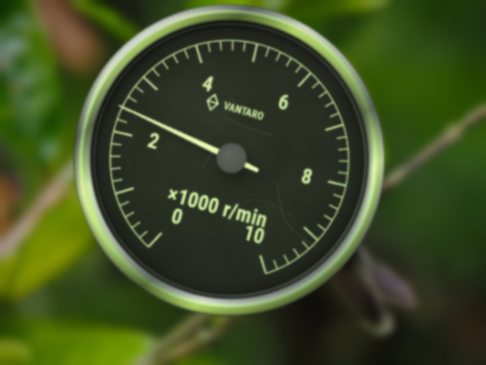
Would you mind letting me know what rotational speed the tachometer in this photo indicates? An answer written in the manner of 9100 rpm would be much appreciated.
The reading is 2400 rpm
